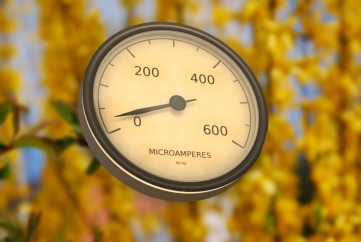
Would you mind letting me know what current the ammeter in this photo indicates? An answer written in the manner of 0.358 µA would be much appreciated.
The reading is 25 µA
